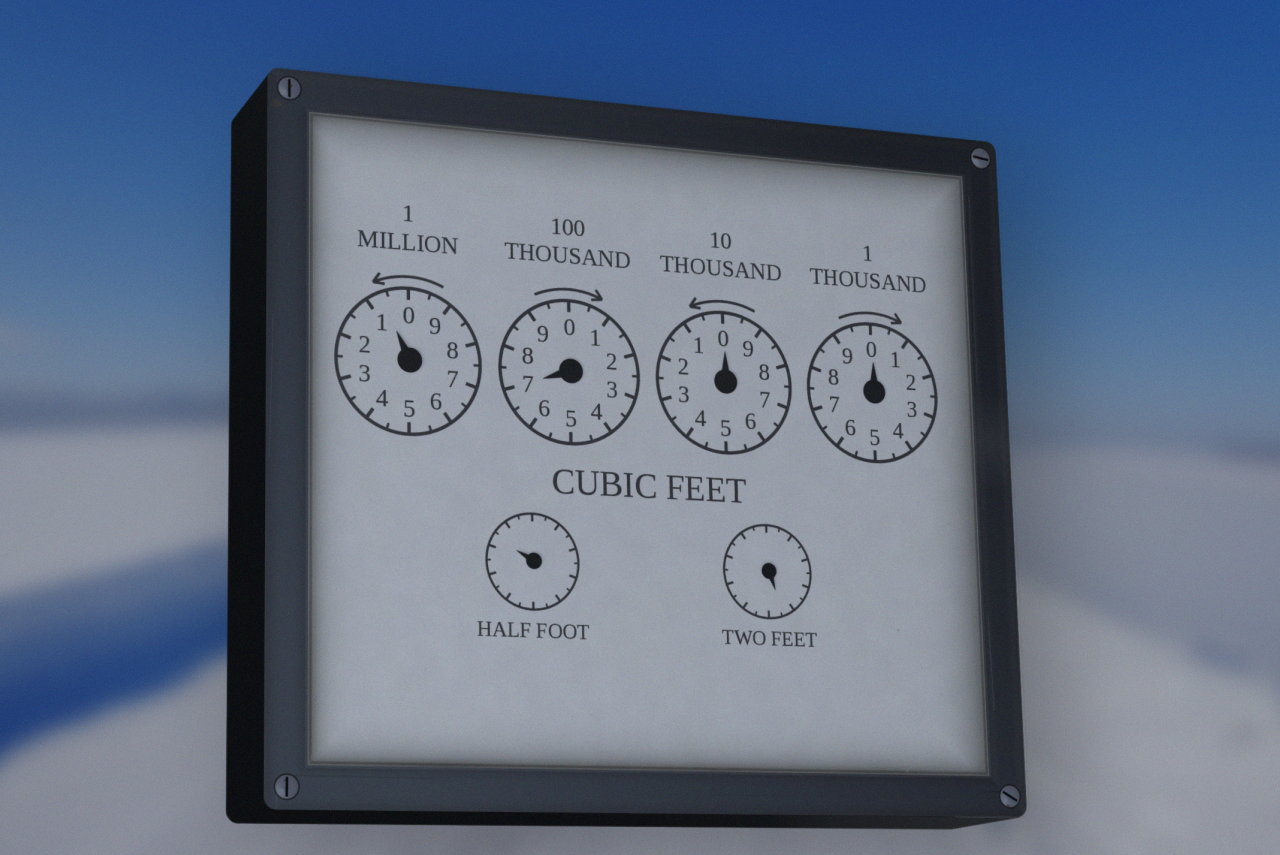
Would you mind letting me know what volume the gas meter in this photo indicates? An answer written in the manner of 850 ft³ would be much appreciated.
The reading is 70000 ft³
